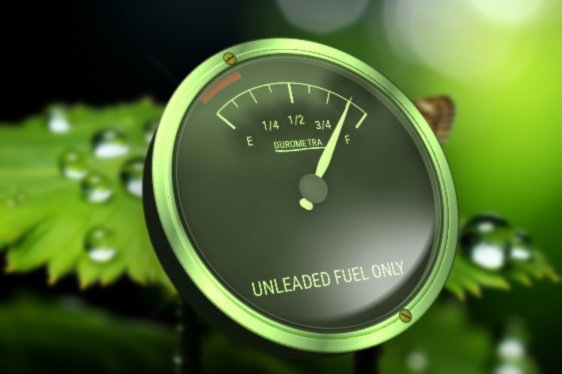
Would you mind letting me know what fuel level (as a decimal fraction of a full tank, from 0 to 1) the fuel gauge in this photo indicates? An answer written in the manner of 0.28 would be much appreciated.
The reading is 0.875
